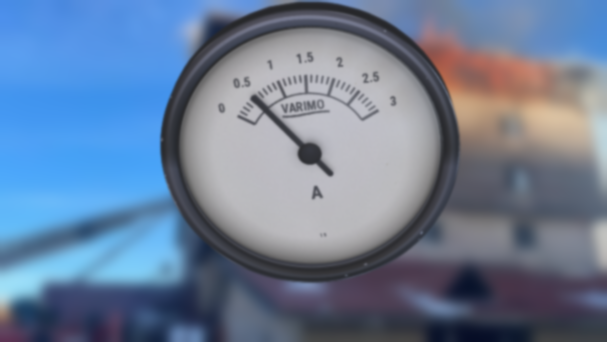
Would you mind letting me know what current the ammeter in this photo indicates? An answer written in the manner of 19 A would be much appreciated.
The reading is 0.5 A
